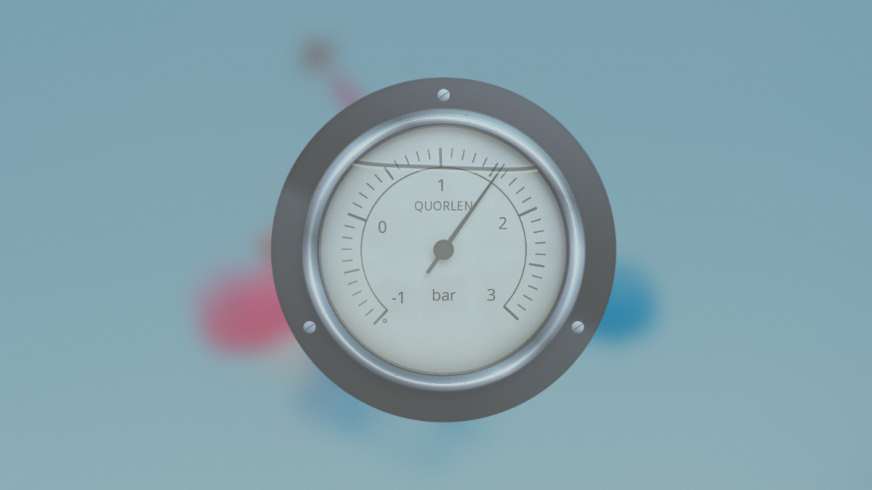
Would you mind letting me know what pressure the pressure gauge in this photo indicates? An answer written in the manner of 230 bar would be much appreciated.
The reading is 1.55 bar
